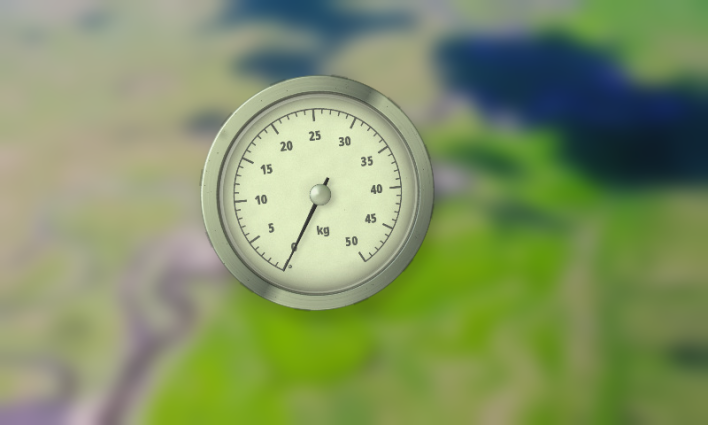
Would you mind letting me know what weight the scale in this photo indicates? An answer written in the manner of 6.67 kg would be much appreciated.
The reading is 0 kg
